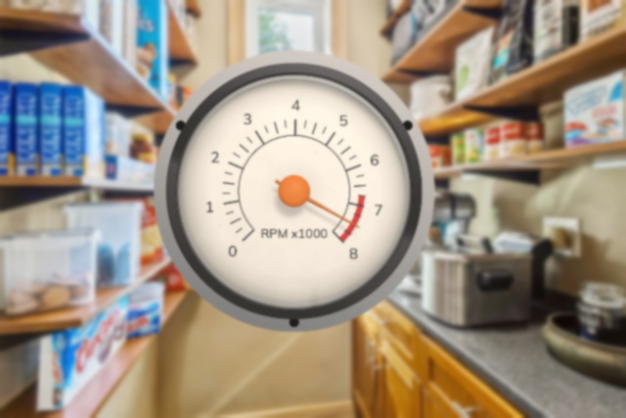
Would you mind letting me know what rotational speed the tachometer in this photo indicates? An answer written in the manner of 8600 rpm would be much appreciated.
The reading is 7500 rpm
